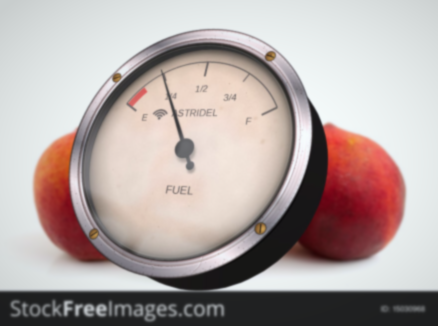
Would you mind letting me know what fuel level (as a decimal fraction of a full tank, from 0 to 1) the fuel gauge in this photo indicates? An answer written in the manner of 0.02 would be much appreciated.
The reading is 0.25
